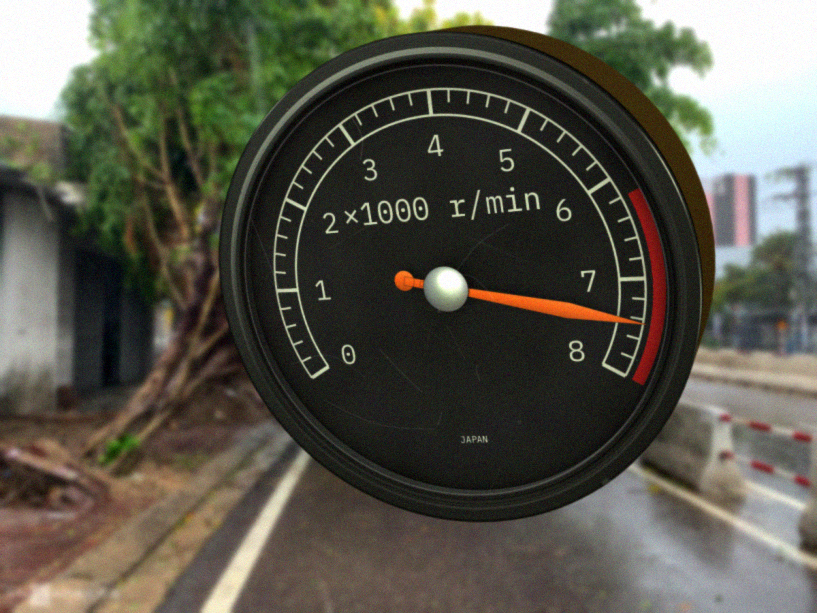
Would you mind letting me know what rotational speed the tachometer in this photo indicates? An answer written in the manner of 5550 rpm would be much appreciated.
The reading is 7400 rpm
